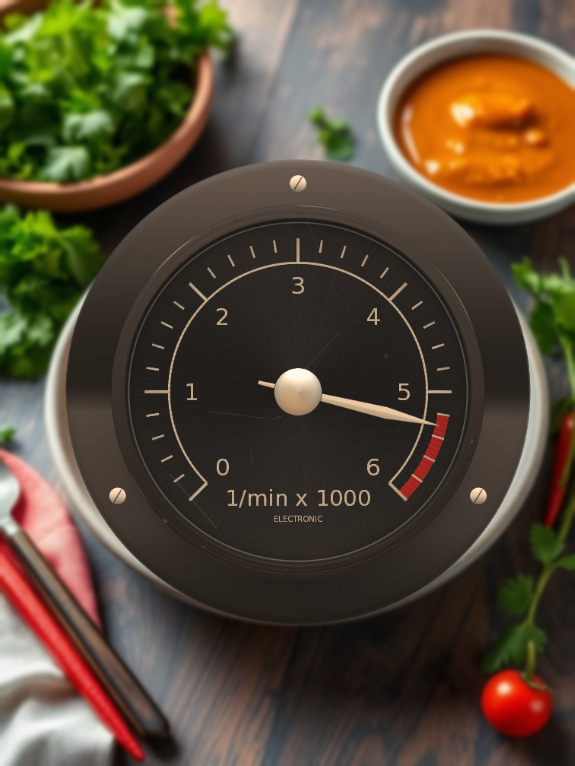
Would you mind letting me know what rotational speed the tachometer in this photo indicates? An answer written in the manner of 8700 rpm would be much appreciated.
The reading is 5300 rpm
